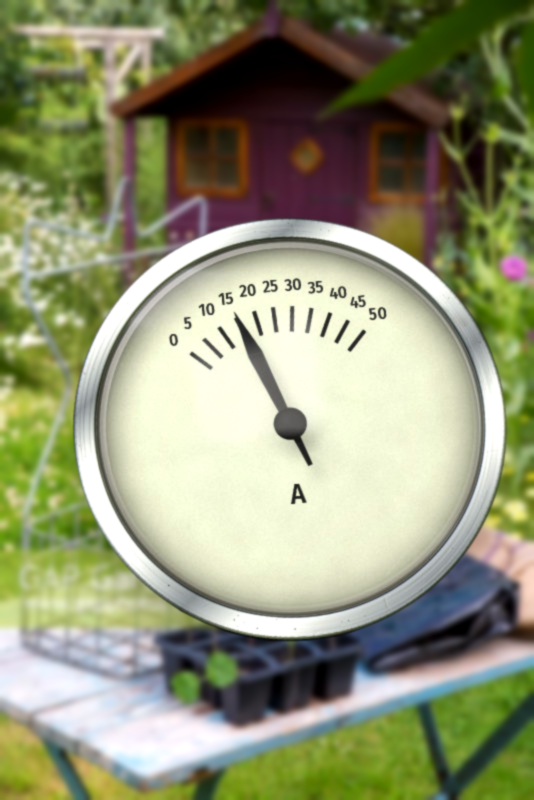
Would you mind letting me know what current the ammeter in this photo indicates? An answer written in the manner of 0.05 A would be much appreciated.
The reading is 15 A
